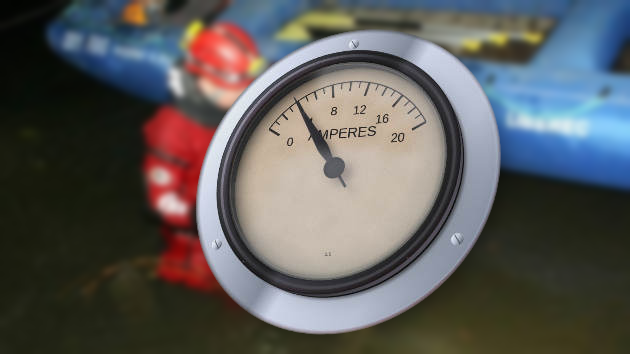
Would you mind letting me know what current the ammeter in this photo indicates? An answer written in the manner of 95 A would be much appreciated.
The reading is 4 A
